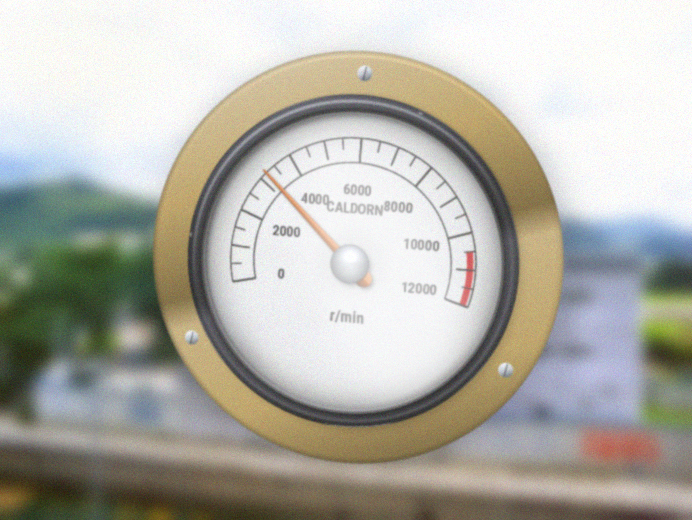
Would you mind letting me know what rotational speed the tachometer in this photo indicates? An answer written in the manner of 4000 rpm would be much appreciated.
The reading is 3250 rpm
